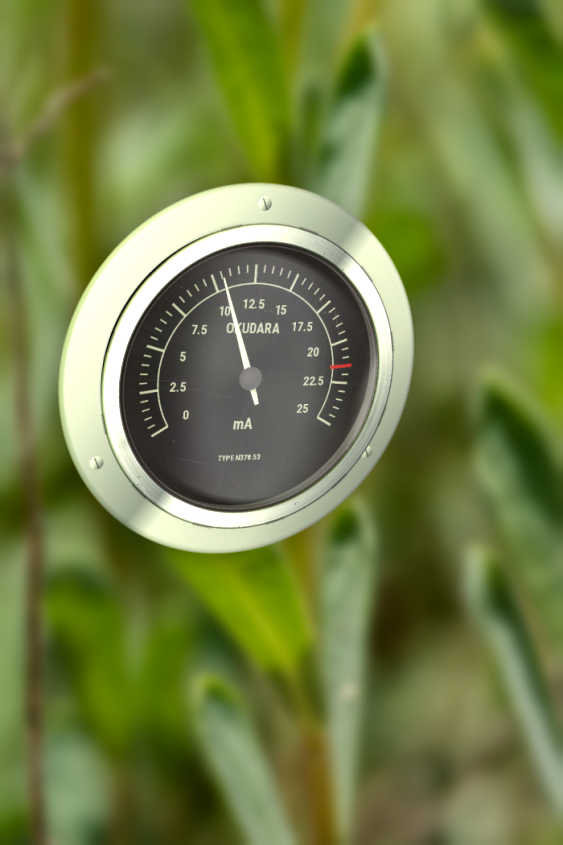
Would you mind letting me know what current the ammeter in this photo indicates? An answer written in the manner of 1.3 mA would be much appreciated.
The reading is 10.5 mA
